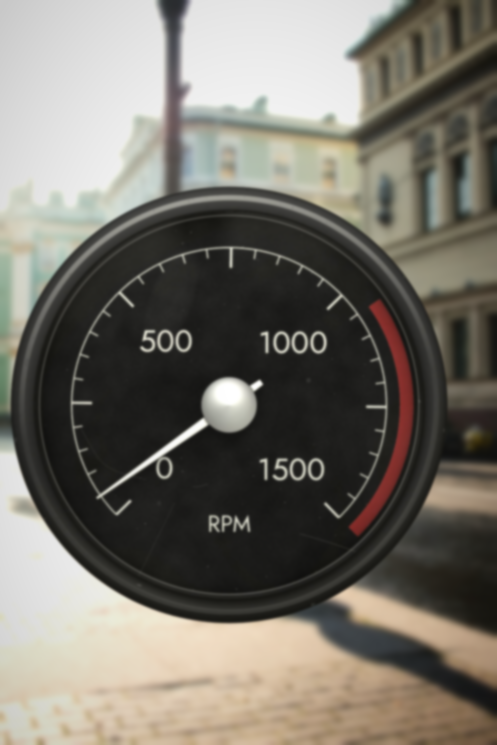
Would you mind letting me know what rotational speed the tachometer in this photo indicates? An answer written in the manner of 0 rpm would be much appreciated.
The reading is 50 rpm
